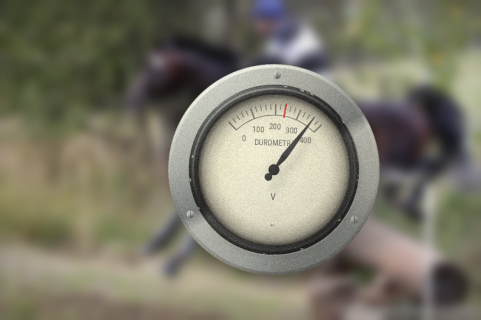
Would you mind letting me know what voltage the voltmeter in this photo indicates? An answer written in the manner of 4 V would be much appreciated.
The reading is 360 V
